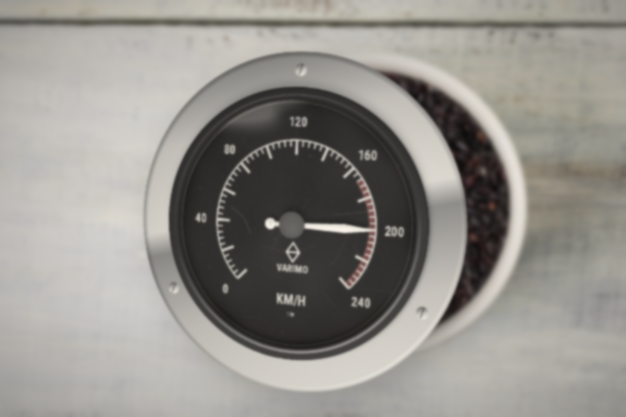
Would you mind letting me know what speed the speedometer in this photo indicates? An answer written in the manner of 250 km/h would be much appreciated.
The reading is 200 km/h
